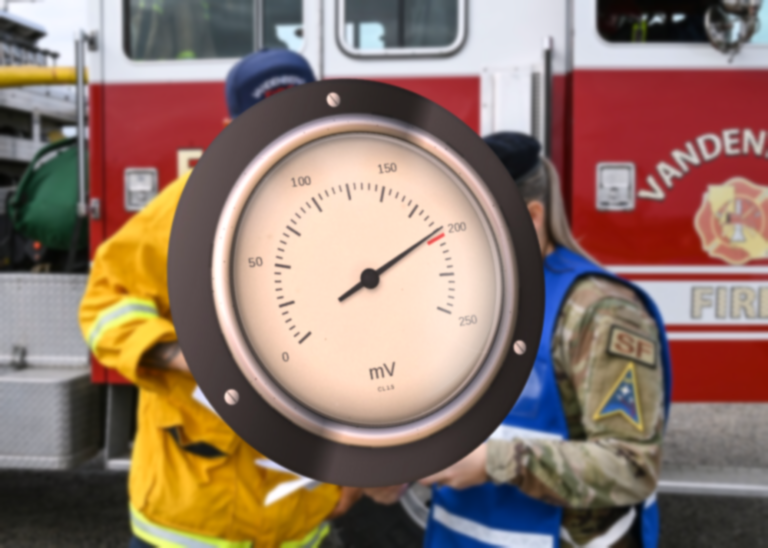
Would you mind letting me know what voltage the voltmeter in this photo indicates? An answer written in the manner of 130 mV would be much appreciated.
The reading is 195 mV
